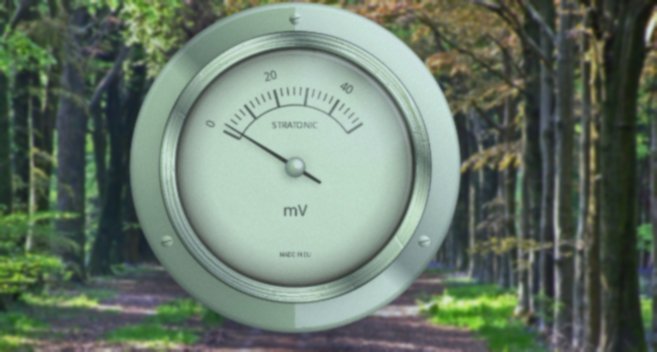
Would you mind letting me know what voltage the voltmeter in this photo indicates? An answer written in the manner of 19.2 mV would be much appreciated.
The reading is 2 mV
